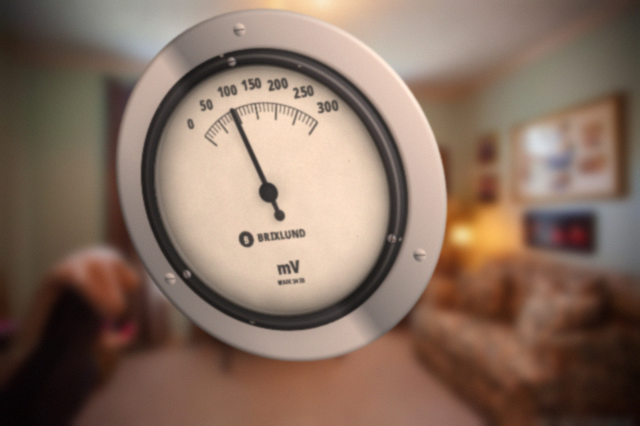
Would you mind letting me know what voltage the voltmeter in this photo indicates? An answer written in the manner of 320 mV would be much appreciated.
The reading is 100 mV
